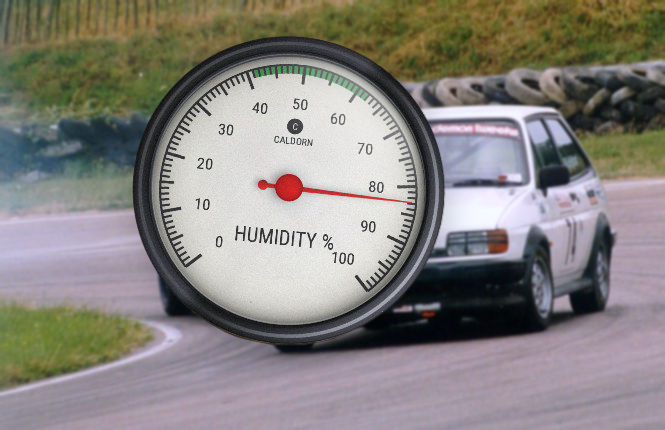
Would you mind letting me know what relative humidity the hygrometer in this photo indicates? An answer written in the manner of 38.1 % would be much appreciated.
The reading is 83 %
